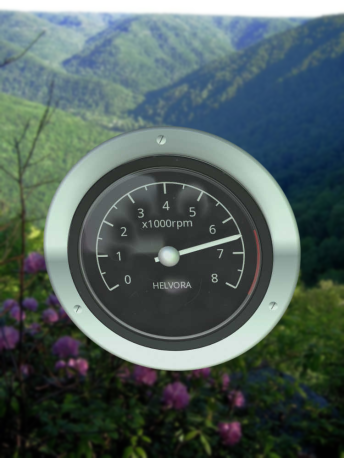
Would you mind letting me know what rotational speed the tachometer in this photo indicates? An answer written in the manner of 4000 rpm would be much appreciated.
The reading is 6500 rpm
